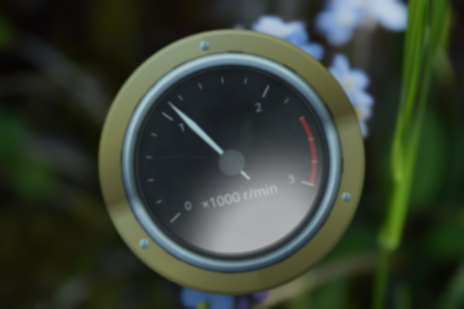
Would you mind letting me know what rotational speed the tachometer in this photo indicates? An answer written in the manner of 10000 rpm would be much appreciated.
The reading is 1100 rpm
